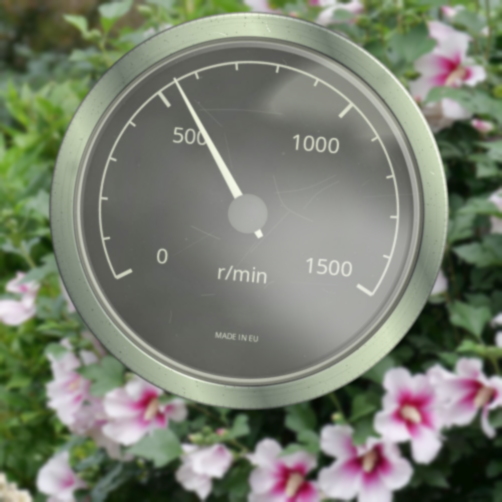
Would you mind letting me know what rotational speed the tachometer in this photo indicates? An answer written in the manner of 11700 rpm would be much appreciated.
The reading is 550 rpm
